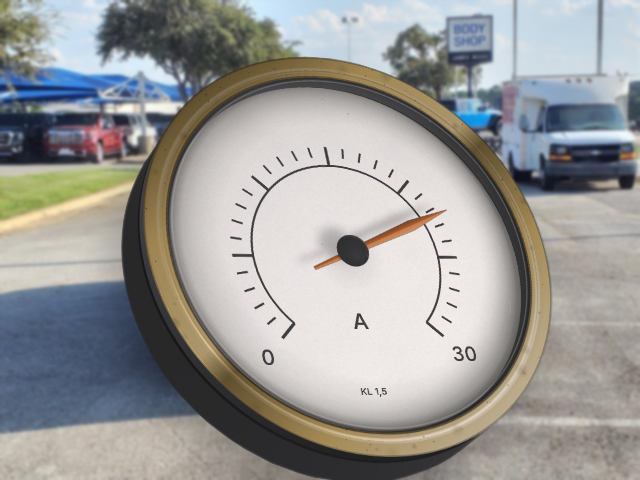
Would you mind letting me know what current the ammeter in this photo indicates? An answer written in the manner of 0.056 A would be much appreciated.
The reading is 22.5 A
